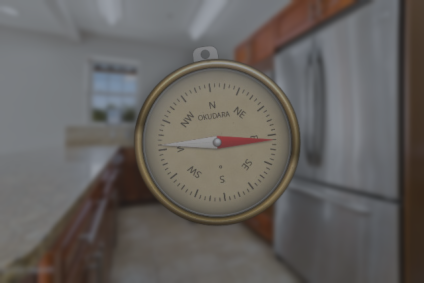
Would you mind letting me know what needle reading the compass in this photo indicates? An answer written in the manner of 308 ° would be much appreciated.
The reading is 95 °
